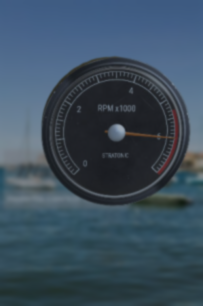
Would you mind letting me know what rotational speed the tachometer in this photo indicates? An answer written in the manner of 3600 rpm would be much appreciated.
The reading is 6000 rpm
